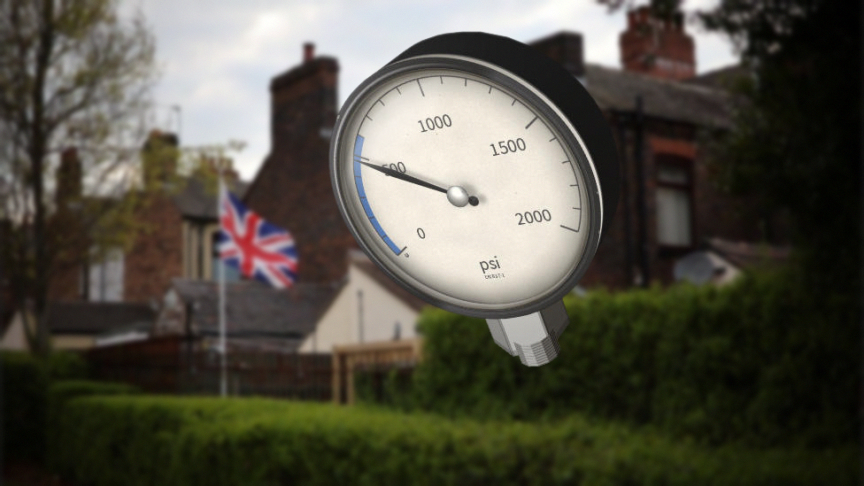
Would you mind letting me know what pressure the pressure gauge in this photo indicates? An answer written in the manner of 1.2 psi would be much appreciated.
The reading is 500 psi
